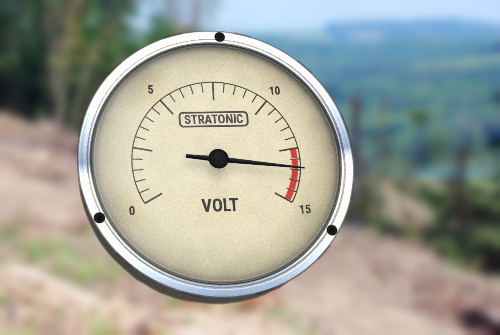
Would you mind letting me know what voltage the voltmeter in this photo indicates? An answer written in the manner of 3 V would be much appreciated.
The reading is 13.5 V
